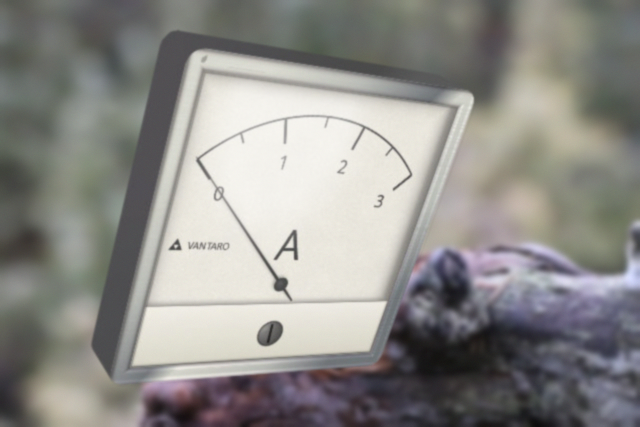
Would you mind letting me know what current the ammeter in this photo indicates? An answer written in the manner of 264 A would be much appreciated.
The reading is 0 A
